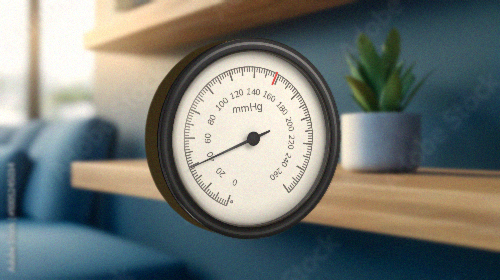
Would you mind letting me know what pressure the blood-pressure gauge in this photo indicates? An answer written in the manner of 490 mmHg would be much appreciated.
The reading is 40 mmHg
